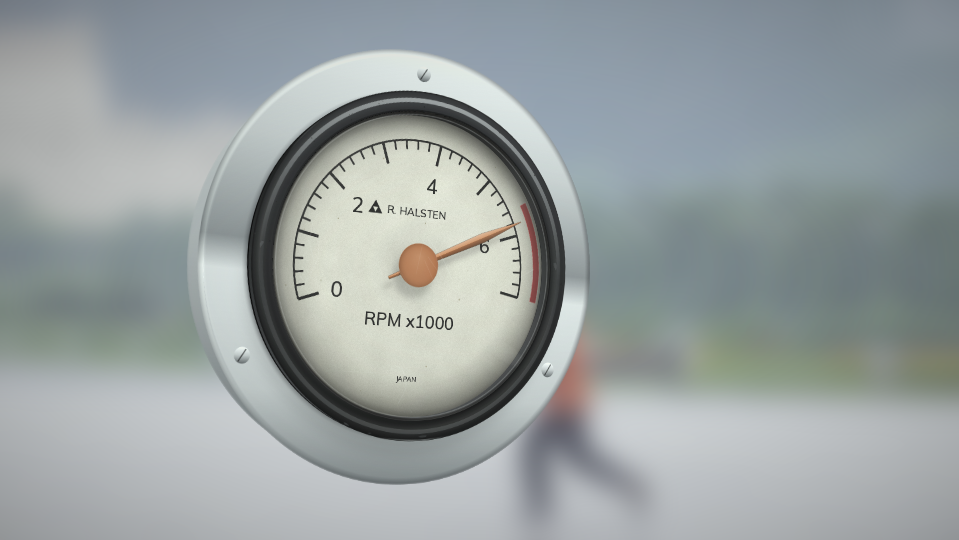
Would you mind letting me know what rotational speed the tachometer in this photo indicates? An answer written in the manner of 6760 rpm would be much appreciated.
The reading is 5800 rpm
